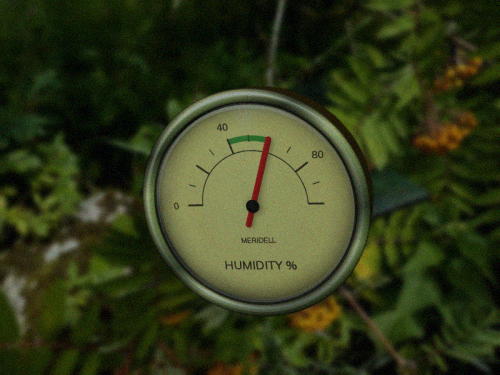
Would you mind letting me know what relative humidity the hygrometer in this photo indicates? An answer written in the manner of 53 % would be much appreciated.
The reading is 60 %
